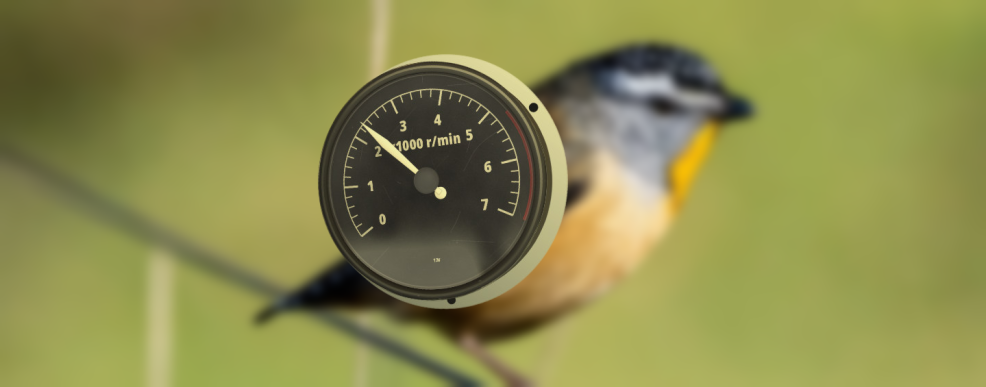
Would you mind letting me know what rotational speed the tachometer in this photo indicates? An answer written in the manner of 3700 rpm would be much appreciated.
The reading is 2300 rpm
